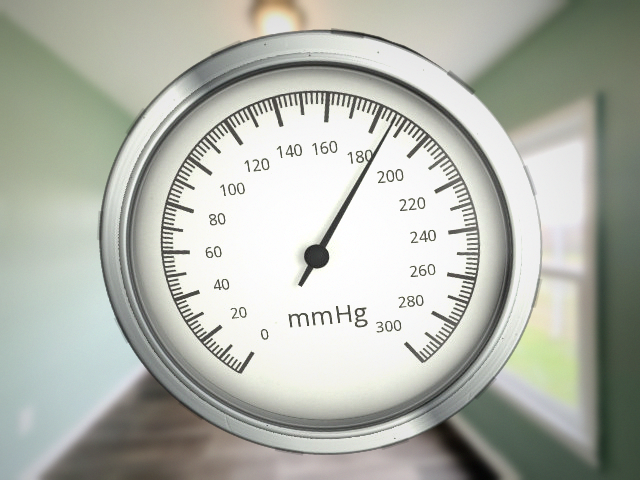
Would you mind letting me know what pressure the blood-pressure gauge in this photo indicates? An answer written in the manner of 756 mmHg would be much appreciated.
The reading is 186 mmHg
